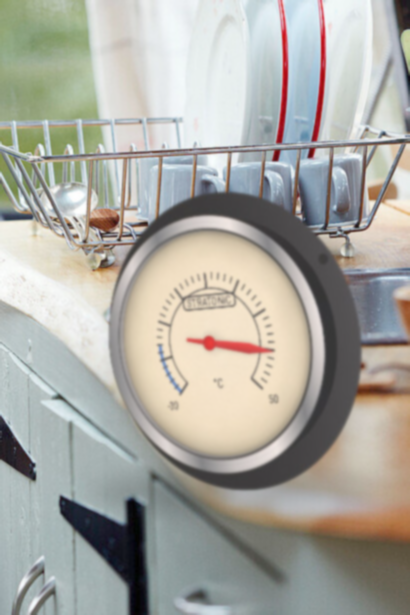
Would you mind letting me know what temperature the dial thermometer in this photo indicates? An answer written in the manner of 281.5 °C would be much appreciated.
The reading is 40 °C
